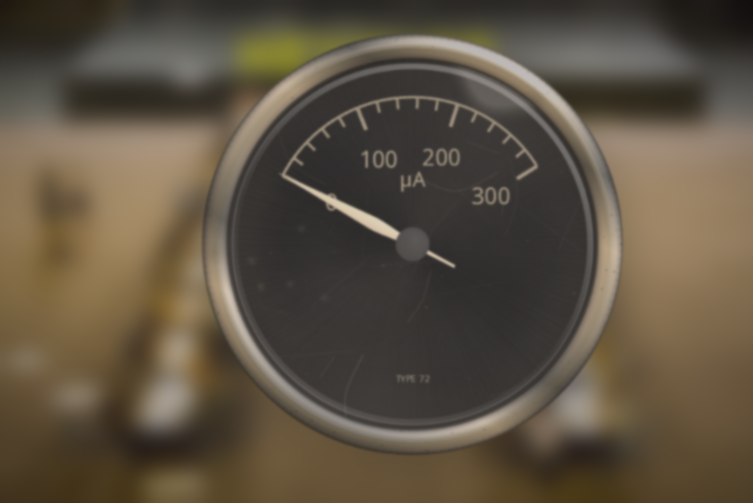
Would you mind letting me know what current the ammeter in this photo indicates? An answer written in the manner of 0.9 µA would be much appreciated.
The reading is 0 µA
